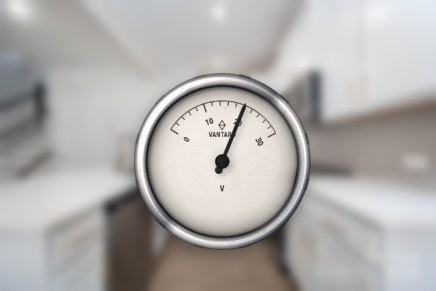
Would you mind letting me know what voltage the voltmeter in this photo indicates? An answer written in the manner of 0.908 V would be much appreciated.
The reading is 20 V
